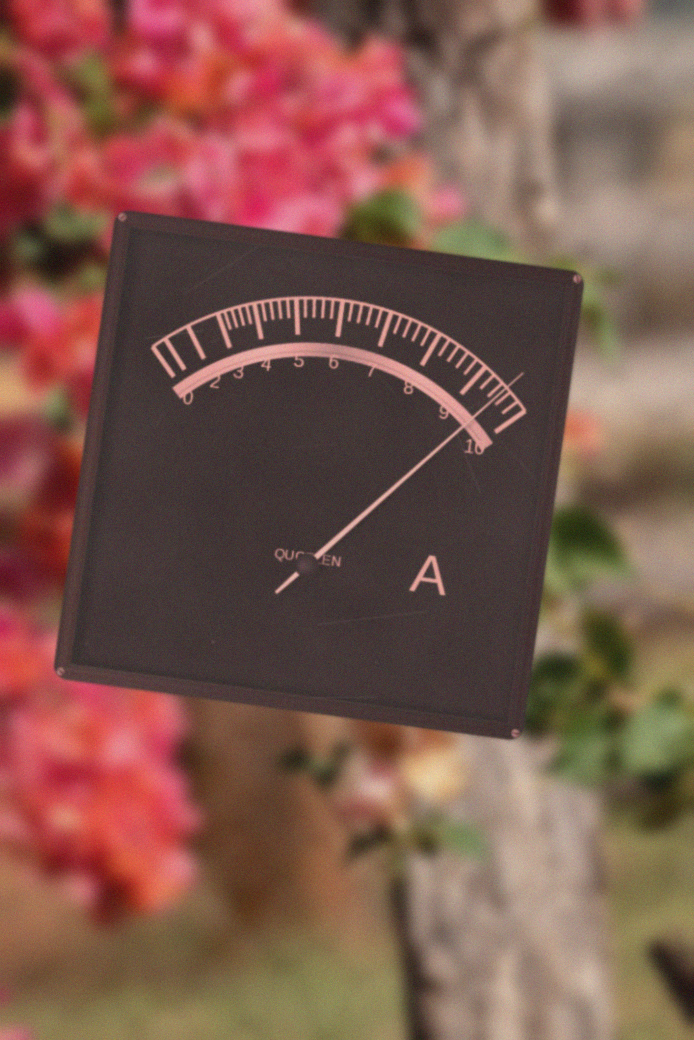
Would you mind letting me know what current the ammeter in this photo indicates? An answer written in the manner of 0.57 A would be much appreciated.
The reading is 9.5 A
